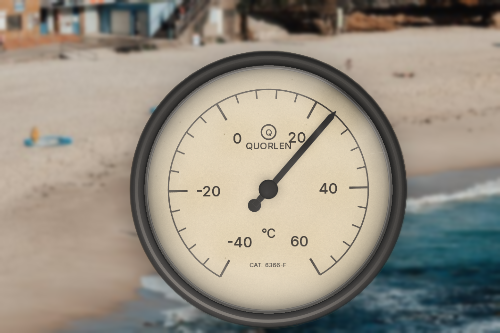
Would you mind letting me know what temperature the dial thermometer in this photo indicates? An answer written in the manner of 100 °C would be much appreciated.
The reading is 24 °C
